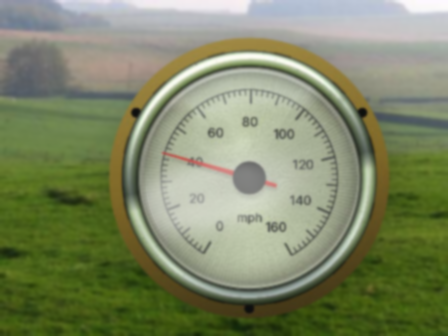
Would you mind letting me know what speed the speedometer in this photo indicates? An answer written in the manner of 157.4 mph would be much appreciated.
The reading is 40 mph
